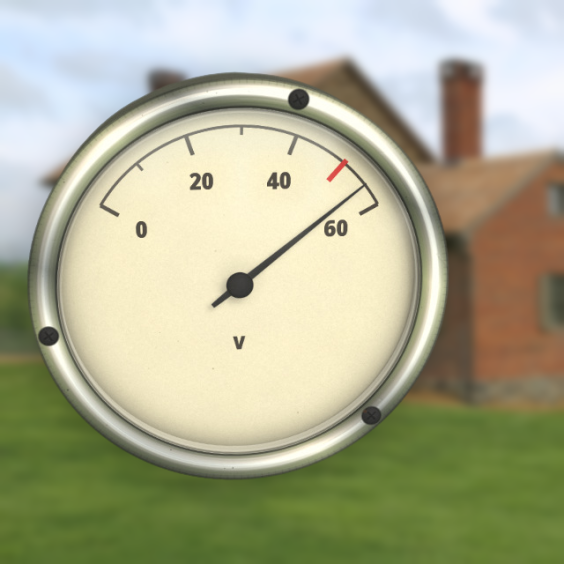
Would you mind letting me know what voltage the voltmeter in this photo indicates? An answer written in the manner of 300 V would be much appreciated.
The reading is 55 V
